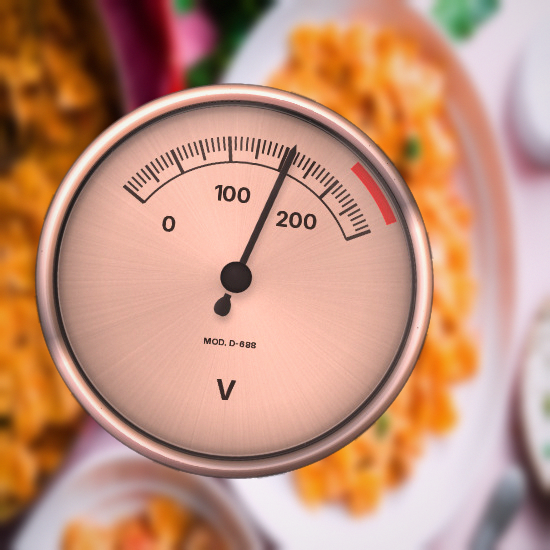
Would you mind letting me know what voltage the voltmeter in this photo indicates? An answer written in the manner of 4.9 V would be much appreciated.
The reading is 155 V
